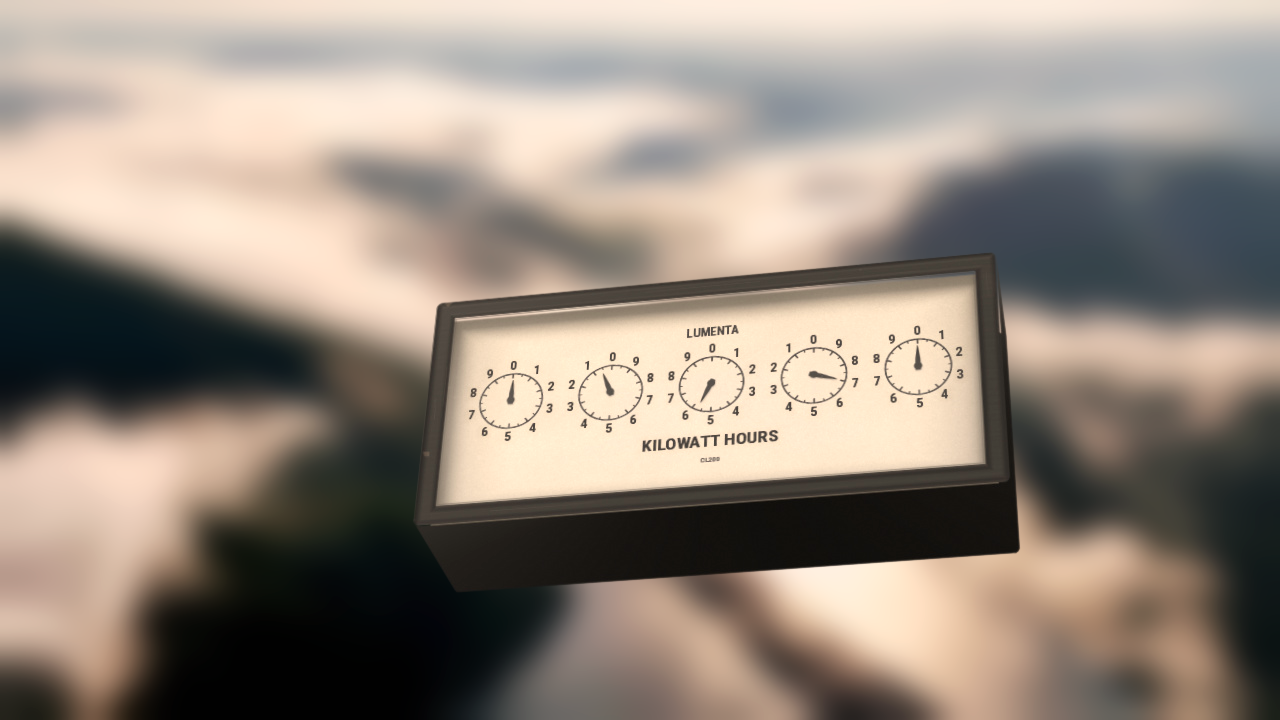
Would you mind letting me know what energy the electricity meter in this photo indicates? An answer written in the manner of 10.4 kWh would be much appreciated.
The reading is 570 kWh
